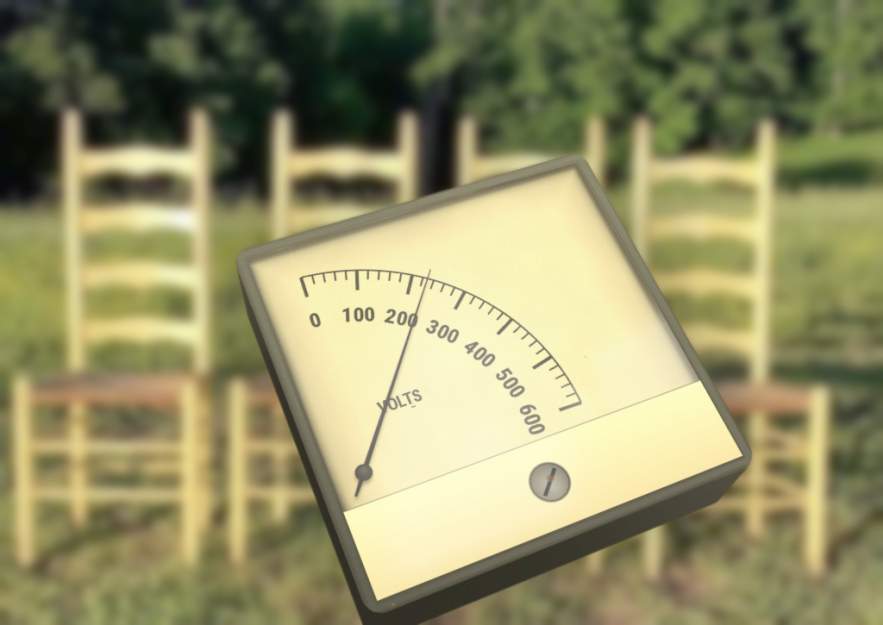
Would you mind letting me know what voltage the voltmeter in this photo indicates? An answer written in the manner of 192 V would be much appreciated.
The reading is 230 V
